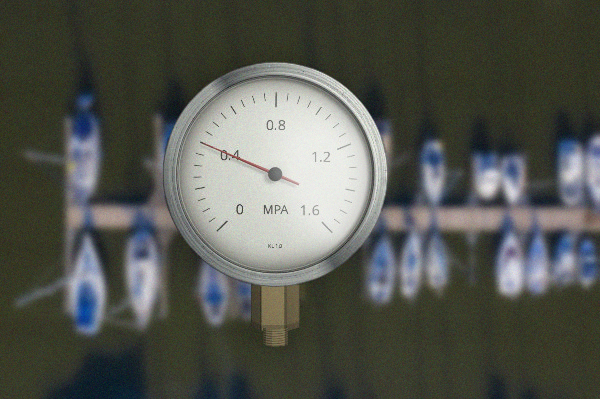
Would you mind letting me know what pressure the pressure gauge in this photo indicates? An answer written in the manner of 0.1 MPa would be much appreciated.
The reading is 0.4 MPa
